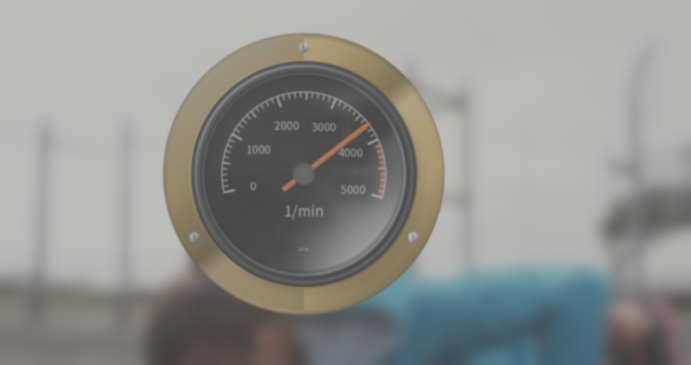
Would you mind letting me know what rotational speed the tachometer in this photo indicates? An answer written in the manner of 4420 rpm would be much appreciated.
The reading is 3700 rpm
